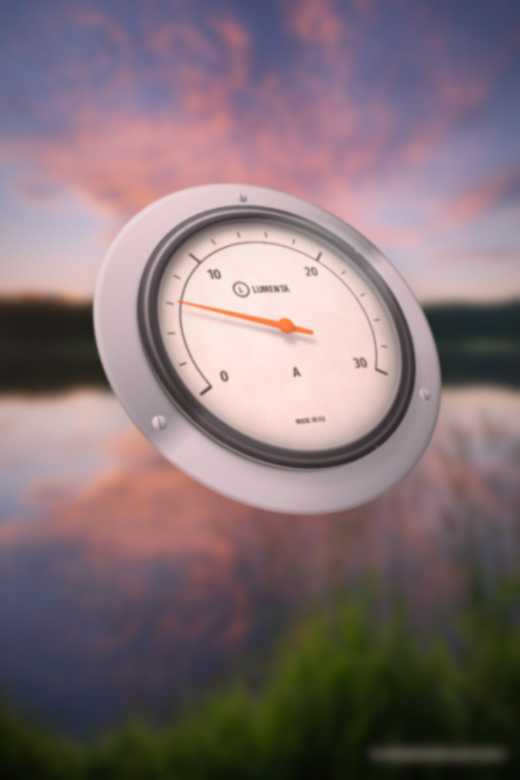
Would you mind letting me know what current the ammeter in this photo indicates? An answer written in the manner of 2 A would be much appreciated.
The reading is 6 A
